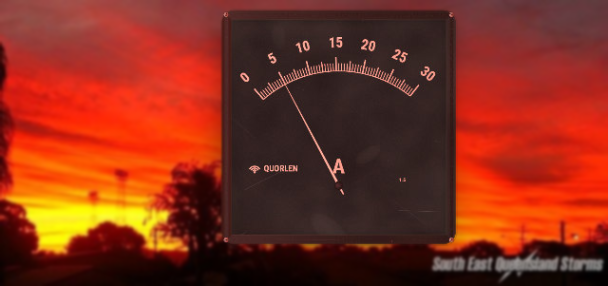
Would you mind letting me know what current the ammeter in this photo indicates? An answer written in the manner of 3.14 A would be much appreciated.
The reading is 5 A
